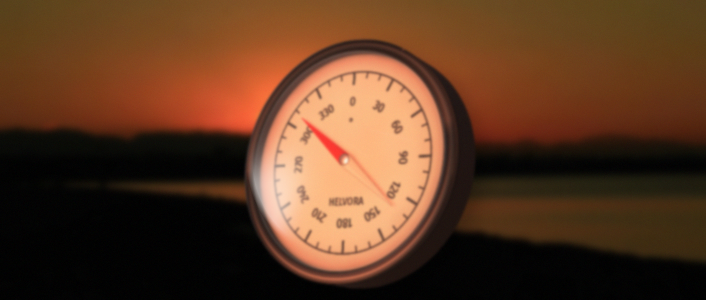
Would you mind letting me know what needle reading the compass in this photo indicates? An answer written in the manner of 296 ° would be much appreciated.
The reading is 310 °
